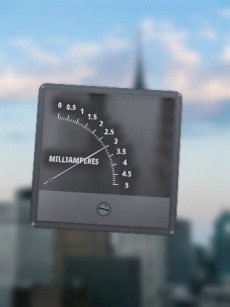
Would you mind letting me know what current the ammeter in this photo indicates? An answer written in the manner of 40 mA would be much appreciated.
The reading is 3 mA
